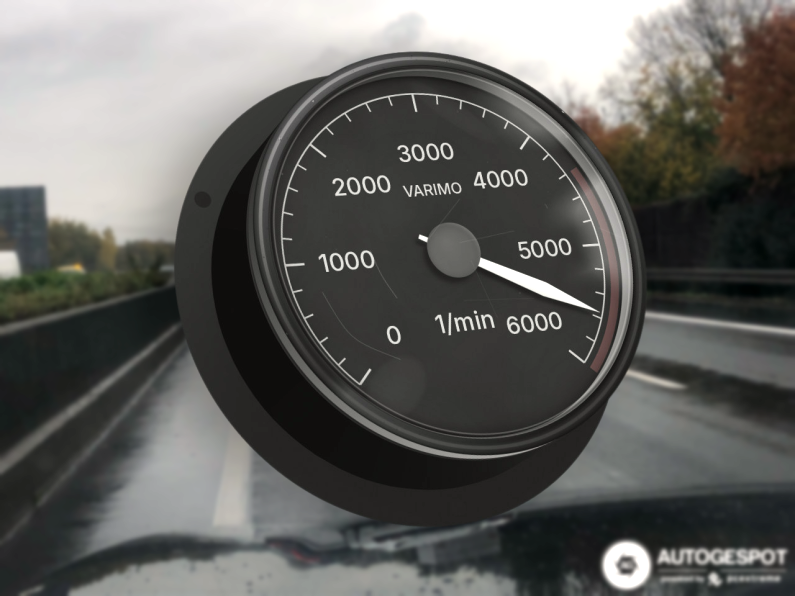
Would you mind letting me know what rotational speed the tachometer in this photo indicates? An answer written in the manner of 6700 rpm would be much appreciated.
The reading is 5600 rpm
